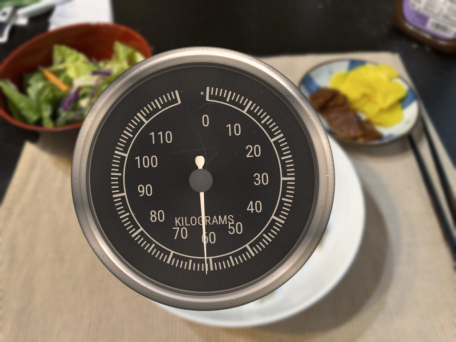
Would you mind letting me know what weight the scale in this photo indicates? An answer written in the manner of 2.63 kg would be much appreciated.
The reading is 61 kg
